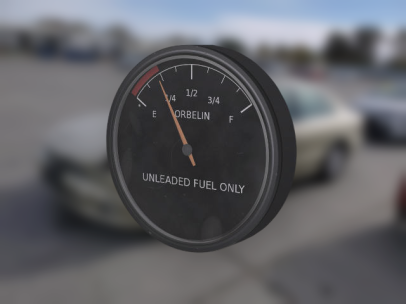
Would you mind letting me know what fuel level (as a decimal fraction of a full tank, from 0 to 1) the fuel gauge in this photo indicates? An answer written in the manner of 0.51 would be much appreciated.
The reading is 0.25
